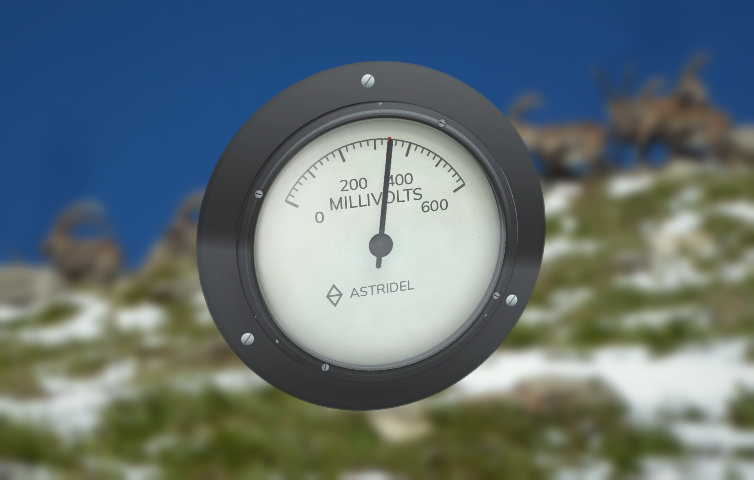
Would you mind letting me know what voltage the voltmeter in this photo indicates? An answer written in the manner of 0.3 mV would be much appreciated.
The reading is 340 mV
